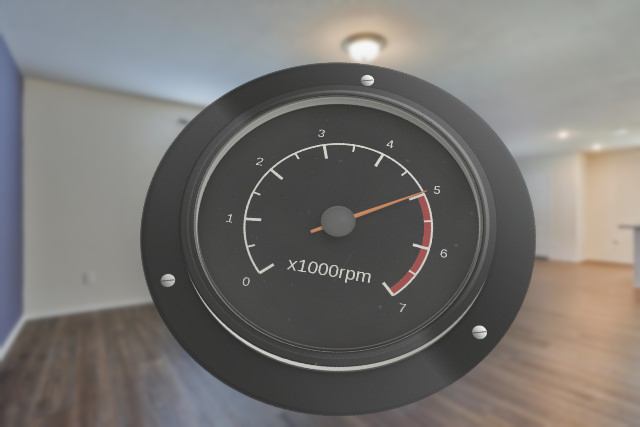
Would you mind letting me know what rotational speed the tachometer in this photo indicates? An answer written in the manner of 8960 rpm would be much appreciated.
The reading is 5000 rpm
